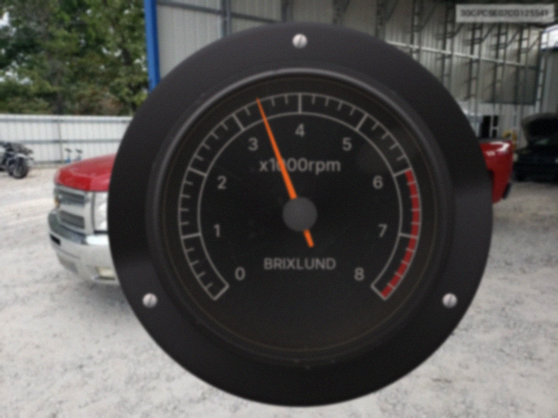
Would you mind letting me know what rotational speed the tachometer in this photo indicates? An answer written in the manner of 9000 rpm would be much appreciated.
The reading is 3400 rpm
